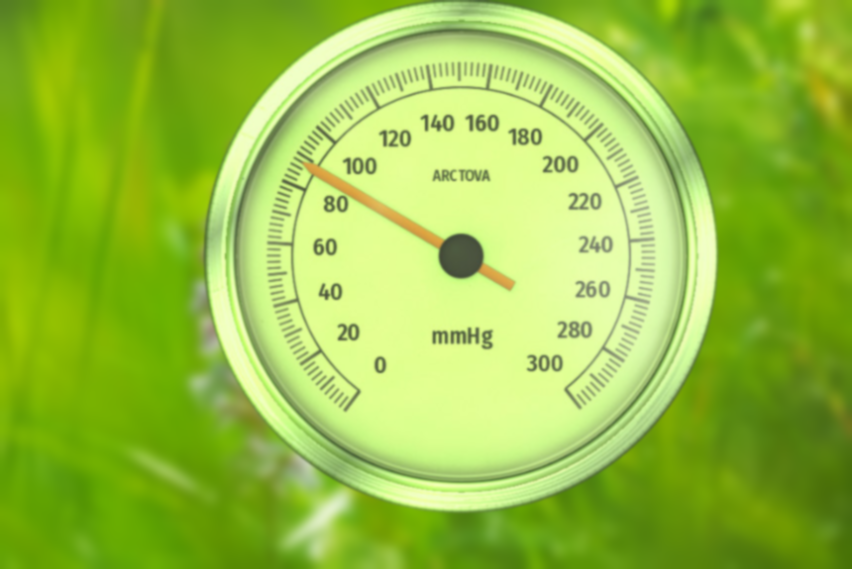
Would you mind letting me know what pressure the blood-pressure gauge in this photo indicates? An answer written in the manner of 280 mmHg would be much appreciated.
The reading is 88 mmHg
